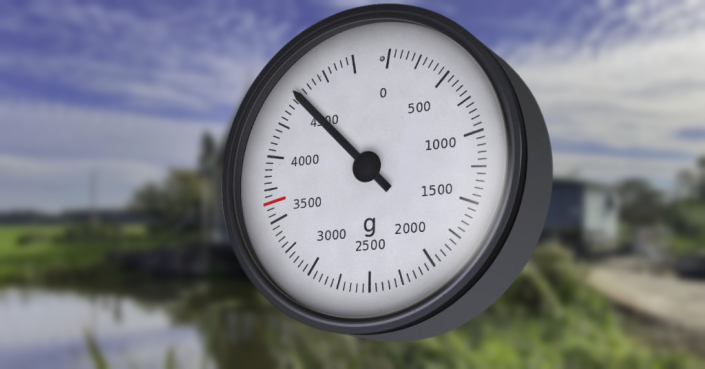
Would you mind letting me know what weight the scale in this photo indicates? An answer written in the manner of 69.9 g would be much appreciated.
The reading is 4500 g
